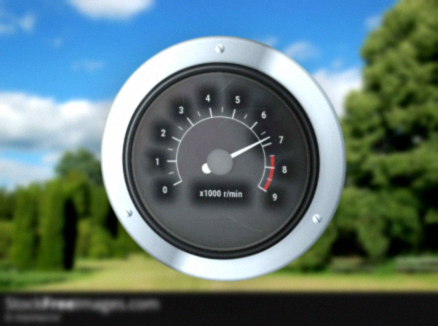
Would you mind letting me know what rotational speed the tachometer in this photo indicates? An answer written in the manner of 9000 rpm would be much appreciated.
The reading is 6750 rpm
